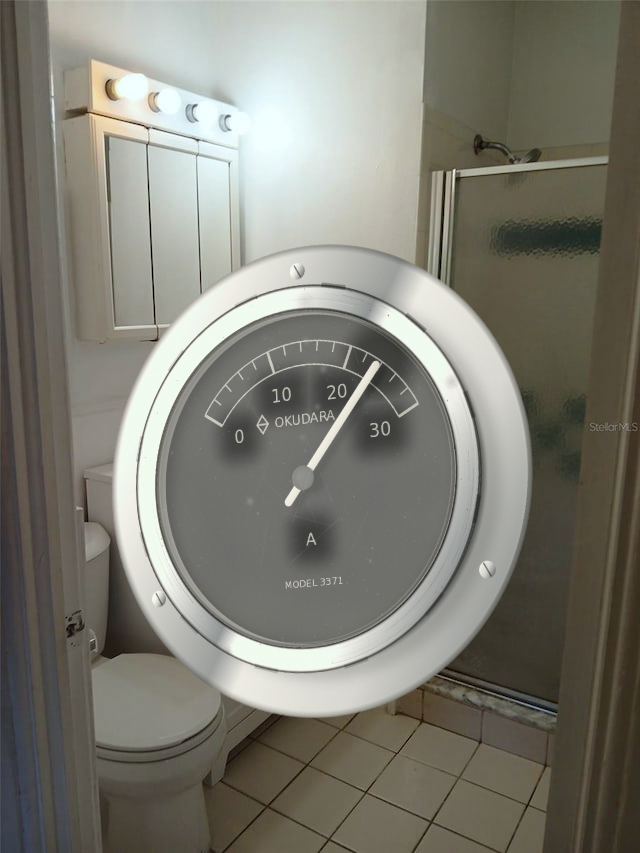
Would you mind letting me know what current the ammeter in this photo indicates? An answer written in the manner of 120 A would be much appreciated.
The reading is 24 A
